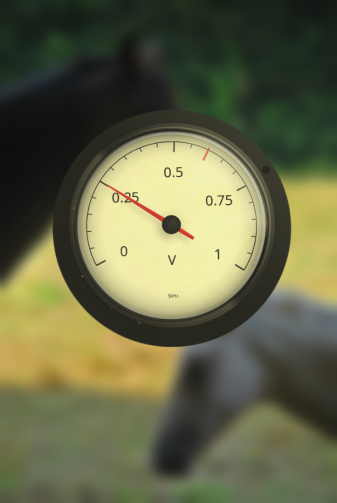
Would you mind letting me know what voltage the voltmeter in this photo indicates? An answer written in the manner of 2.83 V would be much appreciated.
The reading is 0.25 V
